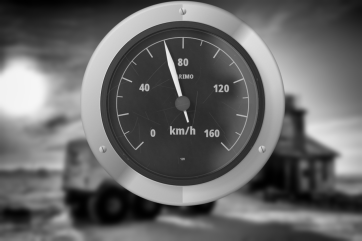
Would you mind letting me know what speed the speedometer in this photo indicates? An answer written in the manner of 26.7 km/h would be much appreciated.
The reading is 70 km/h
